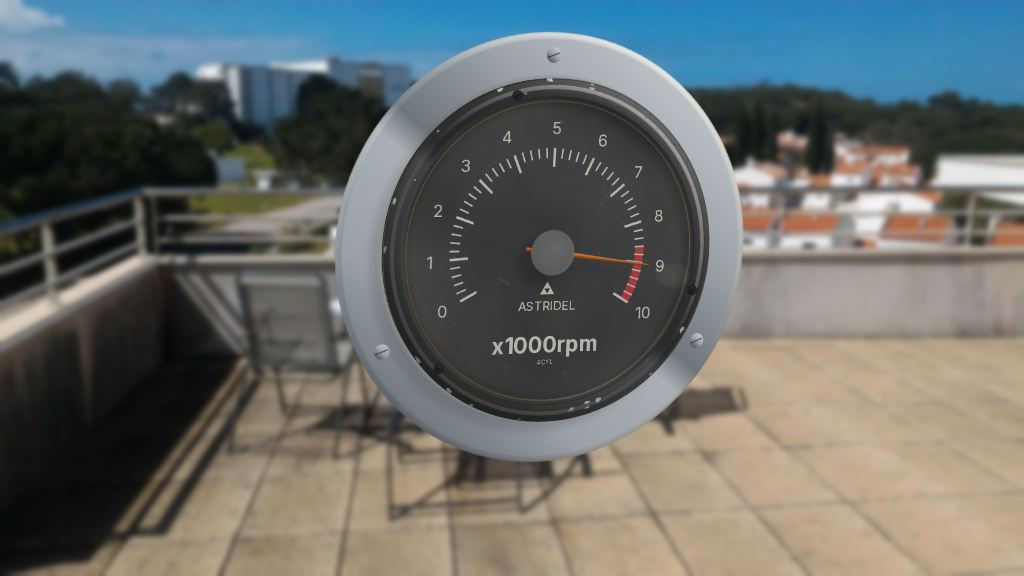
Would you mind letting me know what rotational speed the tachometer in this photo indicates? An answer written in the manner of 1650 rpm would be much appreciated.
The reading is 9000 rpm
